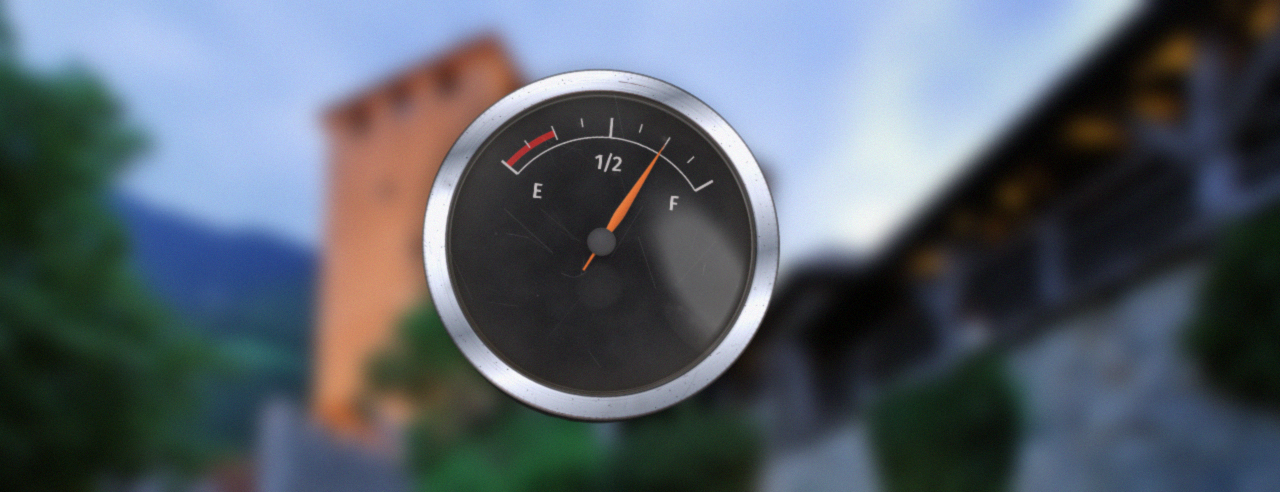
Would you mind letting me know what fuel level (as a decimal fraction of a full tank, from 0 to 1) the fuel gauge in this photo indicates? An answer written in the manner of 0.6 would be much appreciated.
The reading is 0.75
